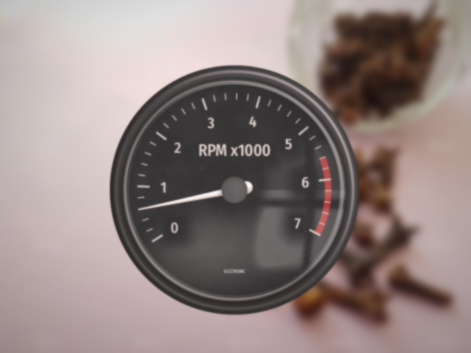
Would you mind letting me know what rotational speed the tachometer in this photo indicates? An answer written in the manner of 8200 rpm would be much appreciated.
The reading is 600 rpm
